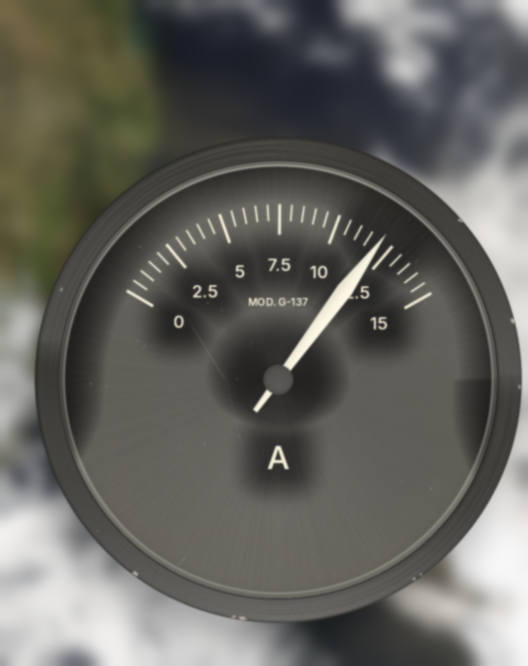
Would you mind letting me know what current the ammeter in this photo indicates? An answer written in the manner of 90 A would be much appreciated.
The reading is 12 A
